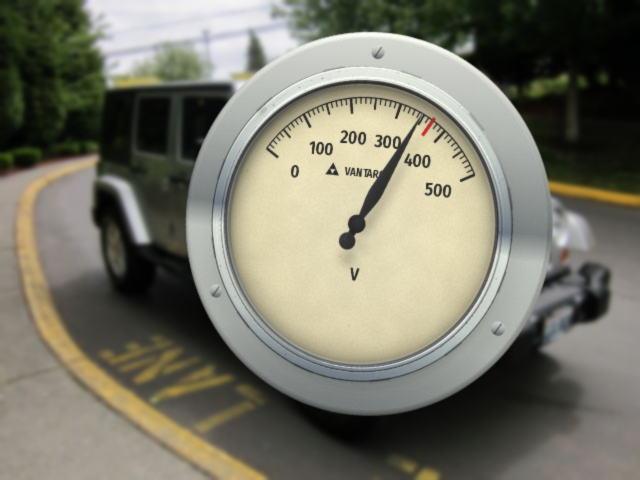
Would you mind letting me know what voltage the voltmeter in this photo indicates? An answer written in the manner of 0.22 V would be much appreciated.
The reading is 350 V
